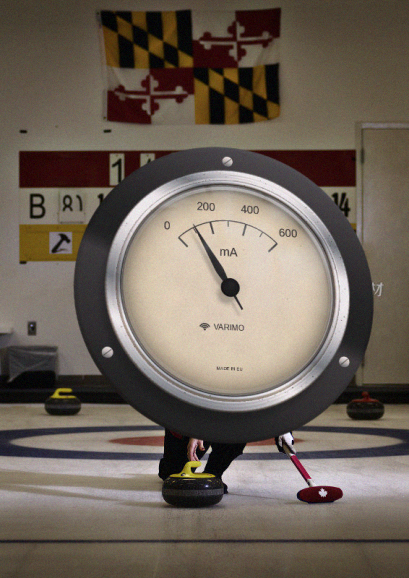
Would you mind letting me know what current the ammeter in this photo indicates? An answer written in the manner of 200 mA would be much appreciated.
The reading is 100 mA
